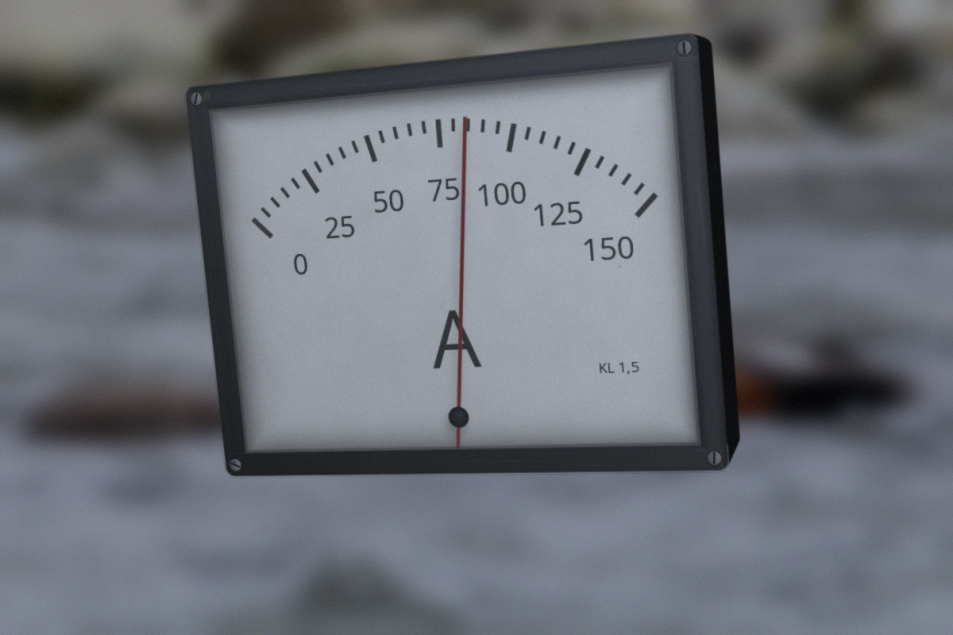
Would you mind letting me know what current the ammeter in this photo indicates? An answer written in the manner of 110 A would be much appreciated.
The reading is 85 A
